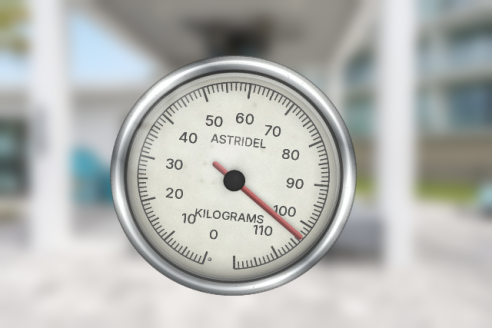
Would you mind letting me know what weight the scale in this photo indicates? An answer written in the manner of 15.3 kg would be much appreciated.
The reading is 103 kg
